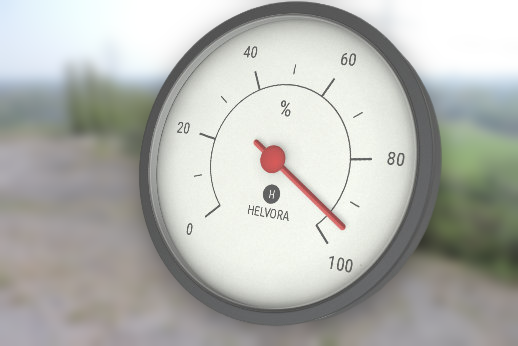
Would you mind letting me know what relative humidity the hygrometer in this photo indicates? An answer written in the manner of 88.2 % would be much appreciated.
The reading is 95 %
